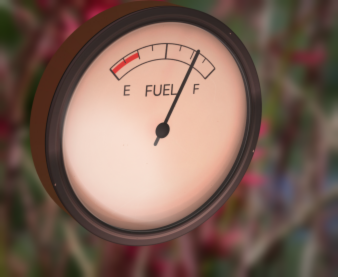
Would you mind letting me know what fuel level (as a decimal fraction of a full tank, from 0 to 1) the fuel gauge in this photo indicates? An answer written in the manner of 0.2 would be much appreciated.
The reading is 0.75
